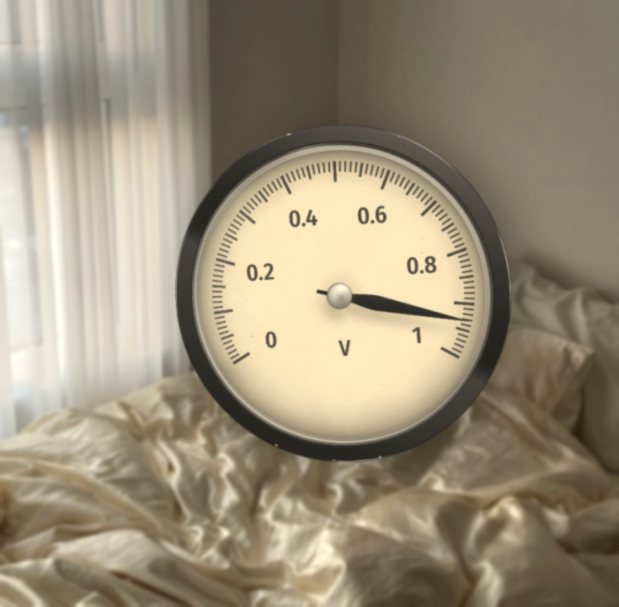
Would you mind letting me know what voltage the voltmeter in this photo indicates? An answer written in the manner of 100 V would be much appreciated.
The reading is 0.93 V
